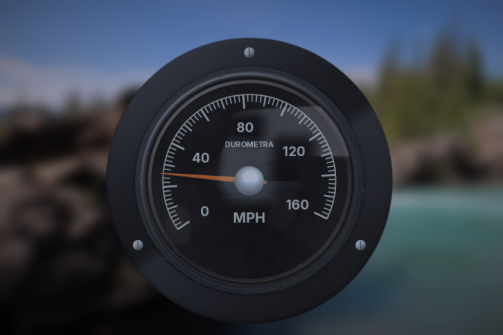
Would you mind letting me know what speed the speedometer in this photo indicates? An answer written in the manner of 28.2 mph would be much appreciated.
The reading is 26 mph
